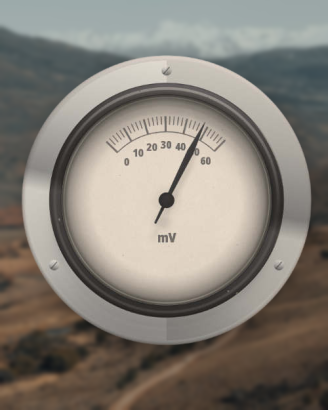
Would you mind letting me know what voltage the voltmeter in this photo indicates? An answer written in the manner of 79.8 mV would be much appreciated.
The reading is 48 mV
